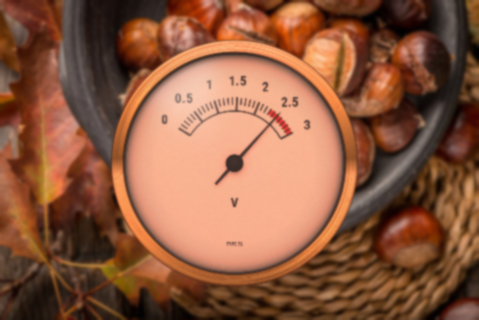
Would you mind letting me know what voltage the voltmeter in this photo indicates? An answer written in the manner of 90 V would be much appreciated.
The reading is 2.5 V
